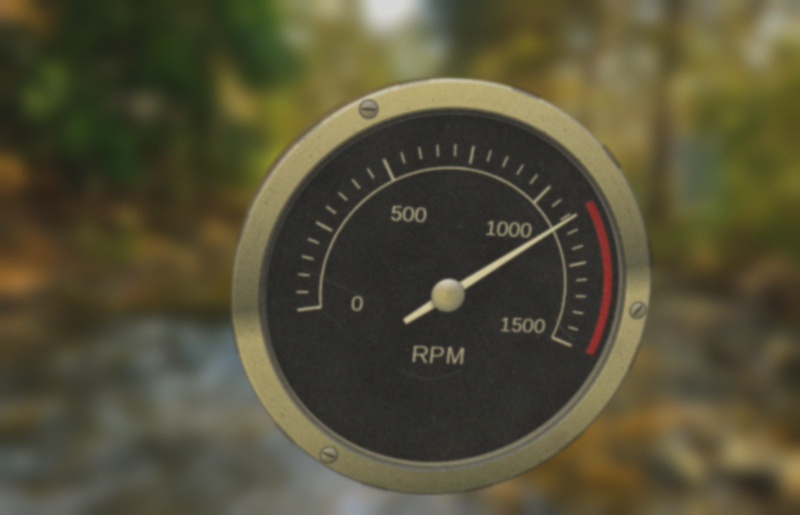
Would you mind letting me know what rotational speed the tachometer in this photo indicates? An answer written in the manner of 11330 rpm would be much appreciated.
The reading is 1100 rpm
